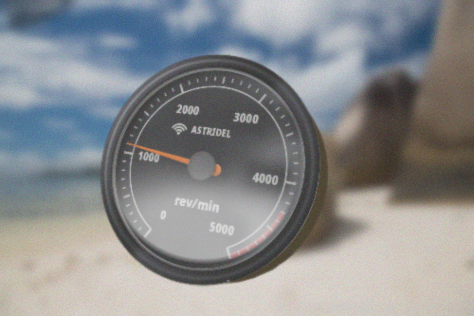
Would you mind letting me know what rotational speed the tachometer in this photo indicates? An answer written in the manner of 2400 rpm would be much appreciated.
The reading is 1100 rpm
